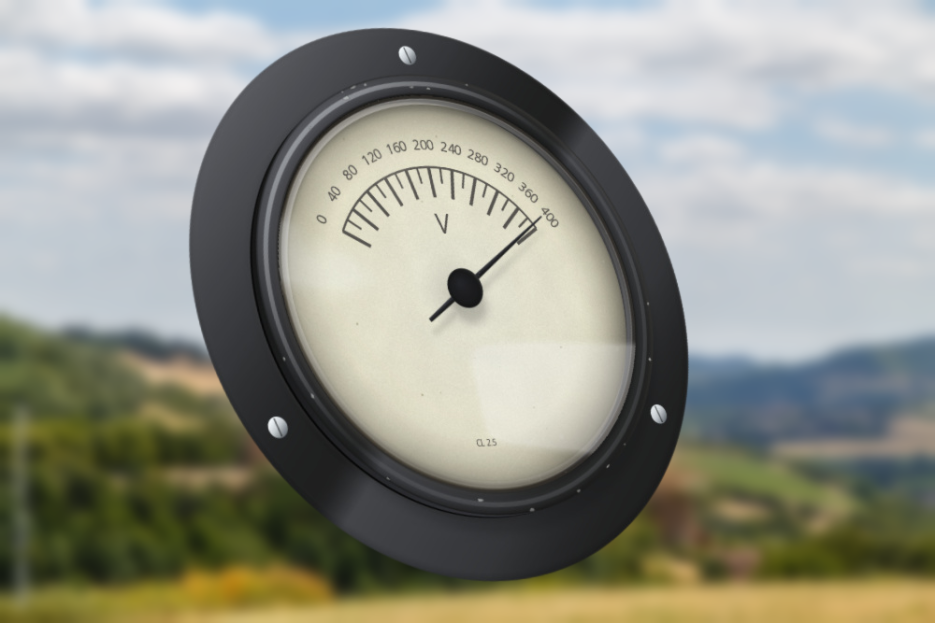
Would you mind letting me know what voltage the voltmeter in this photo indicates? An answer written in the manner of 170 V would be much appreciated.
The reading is 390 V
